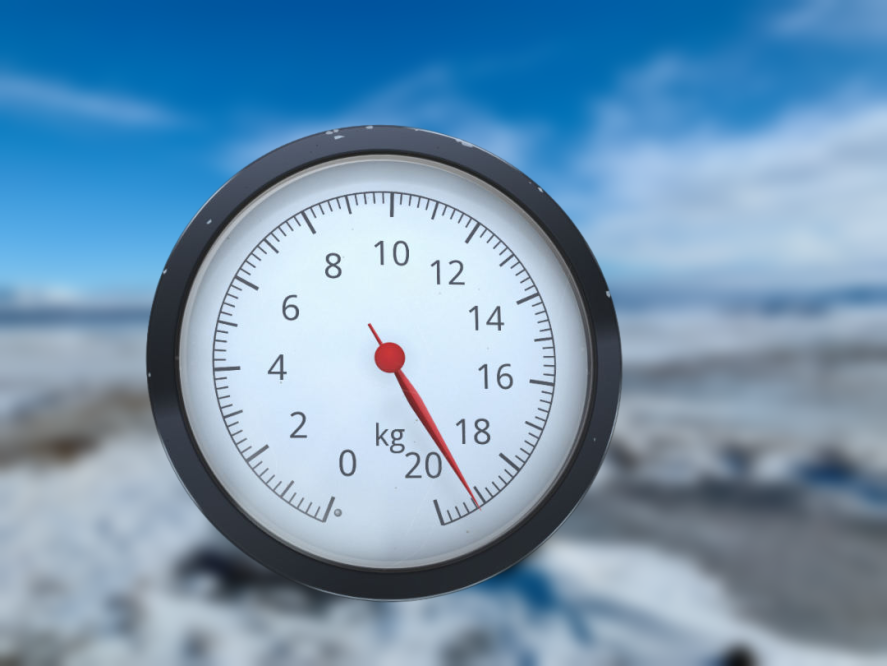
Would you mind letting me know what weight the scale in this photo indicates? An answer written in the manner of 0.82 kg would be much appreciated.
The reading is 19.2 kg
